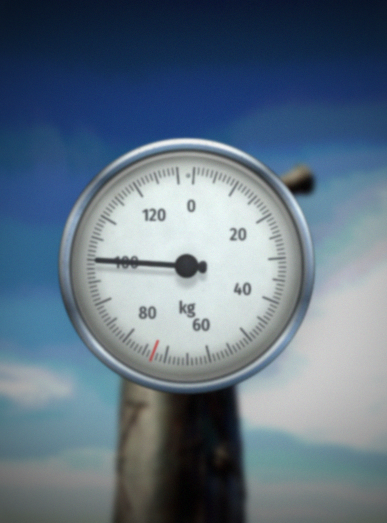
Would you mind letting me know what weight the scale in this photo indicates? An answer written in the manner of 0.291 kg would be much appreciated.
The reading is 100 kg
